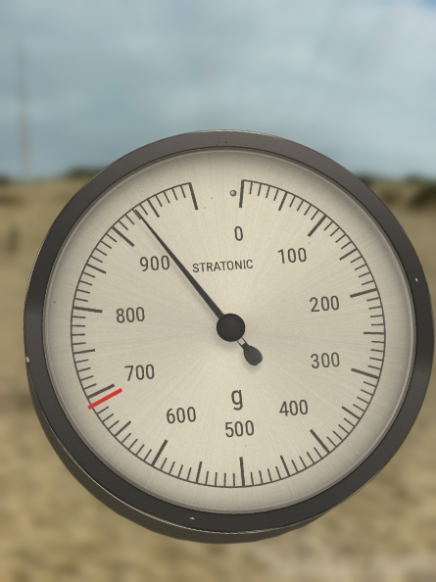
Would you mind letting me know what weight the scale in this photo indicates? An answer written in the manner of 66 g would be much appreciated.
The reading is 930 g
